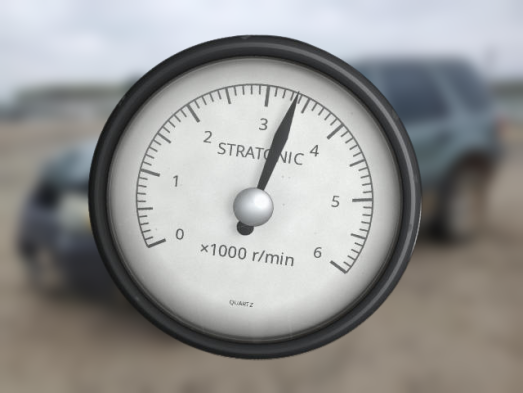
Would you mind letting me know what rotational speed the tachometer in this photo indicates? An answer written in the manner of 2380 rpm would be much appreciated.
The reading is 3350 rpm
